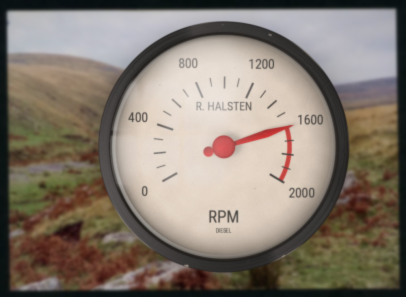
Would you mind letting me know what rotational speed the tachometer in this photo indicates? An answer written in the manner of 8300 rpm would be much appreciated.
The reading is 1600 rpm
